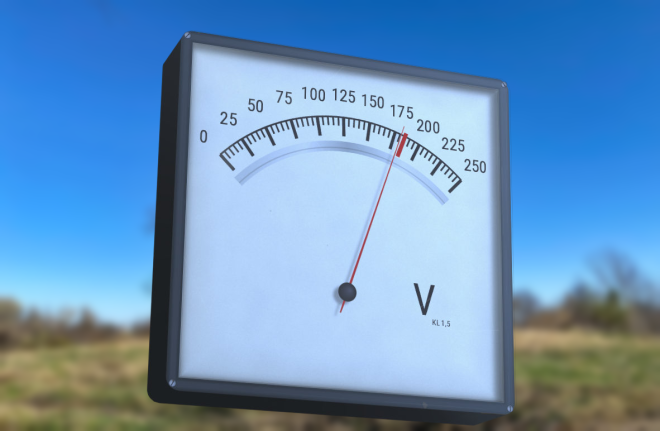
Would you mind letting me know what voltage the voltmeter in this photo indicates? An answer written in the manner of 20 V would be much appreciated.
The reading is 180 V
